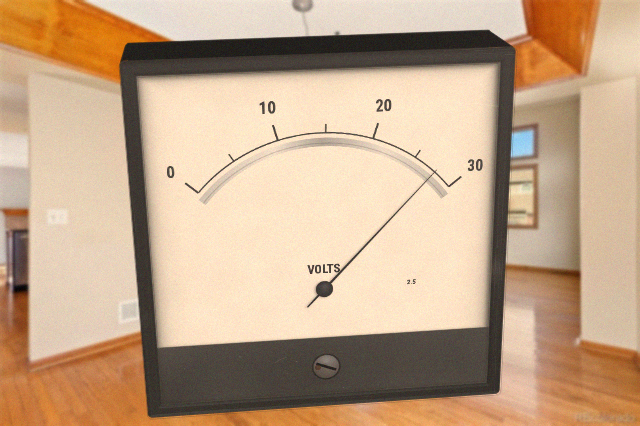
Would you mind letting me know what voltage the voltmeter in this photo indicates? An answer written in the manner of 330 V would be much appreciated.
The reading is 27.5 V
